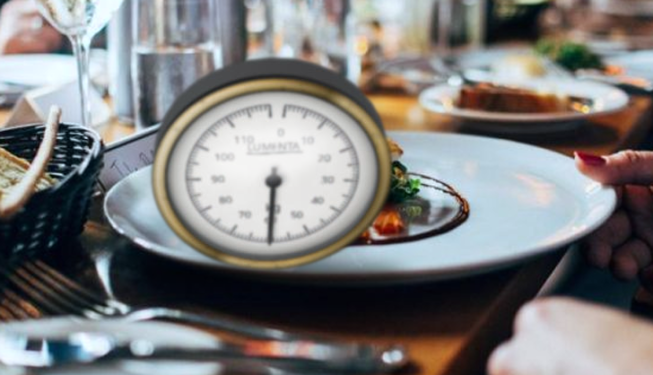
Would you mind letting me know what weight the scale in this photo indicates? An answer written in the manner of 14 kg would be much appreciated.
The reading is 60 kg
